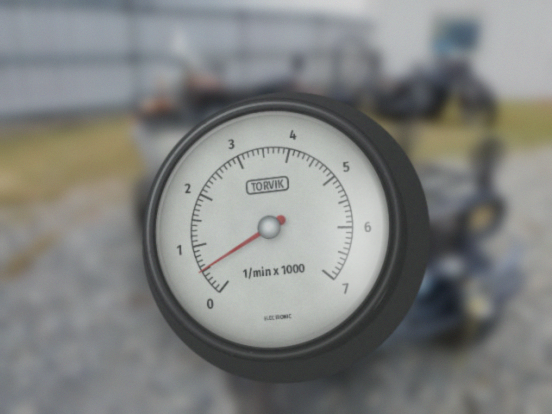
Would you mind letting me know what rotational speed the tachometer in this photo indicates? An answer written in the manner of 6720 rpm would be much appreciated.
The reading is 500 rpm
